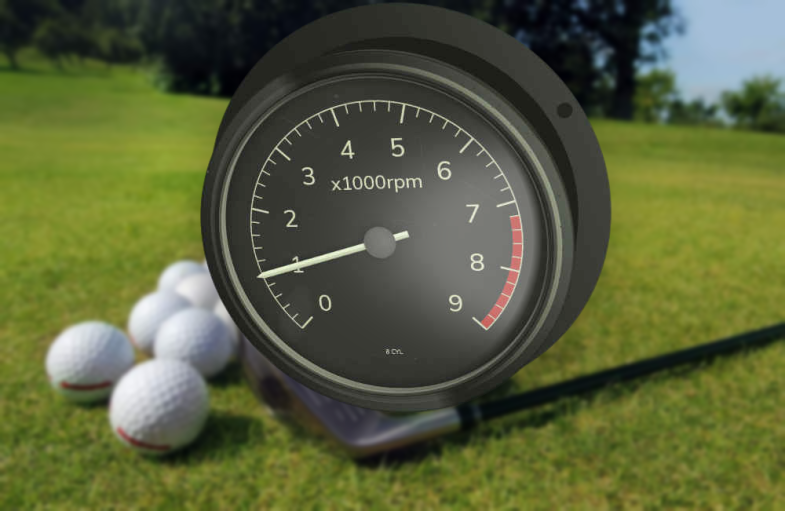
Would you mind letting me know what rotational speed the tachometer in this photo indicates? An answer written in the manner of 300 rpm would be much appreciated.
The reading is 1000 rpm
